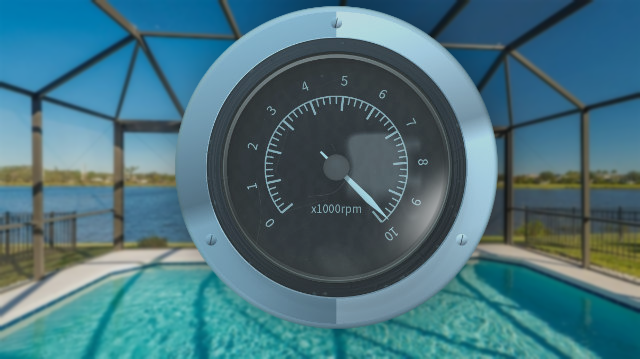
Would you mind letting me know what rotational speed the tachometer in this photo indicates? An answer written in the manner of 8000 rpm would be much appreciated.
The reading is 9800 rpm
